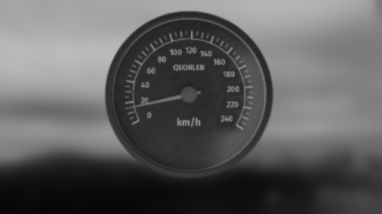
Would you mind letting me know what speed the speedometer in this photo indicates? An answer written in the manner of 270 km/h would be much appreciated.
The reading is 15 km/h
